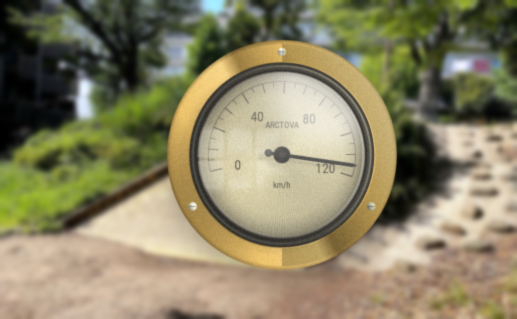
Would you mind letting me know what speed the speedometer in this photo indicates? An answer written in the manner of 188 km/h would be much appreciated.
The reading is 115 km/h
